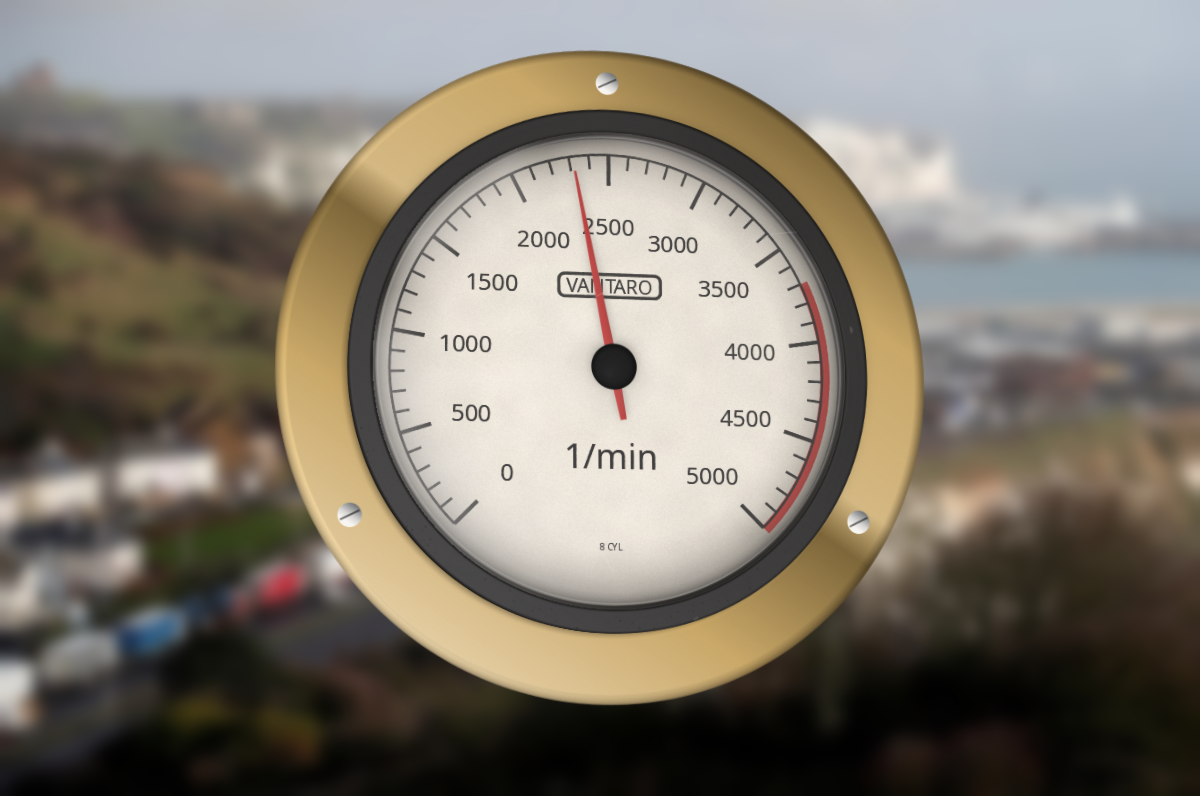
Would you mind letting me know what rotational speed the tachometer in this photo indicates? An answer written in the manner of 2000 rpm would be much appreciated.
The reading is 2300 rpm
